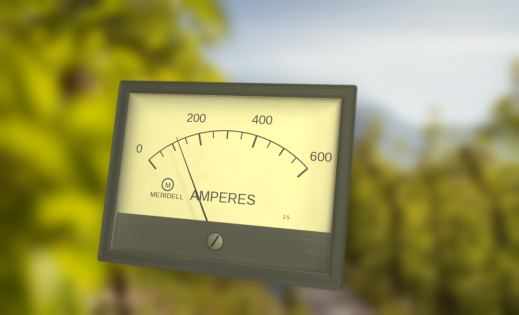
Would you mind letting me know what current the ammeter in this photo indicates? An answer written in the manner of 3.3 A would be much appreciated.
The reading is 125 A
